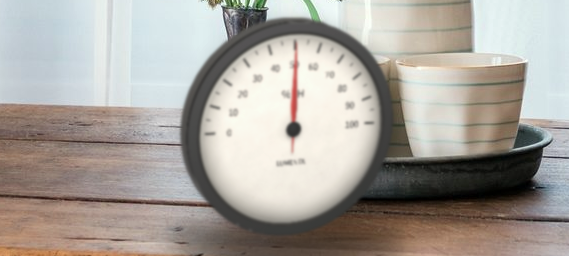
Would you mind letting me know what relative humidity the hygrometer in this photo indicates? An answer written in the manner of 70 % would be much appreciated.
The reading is 50 %
